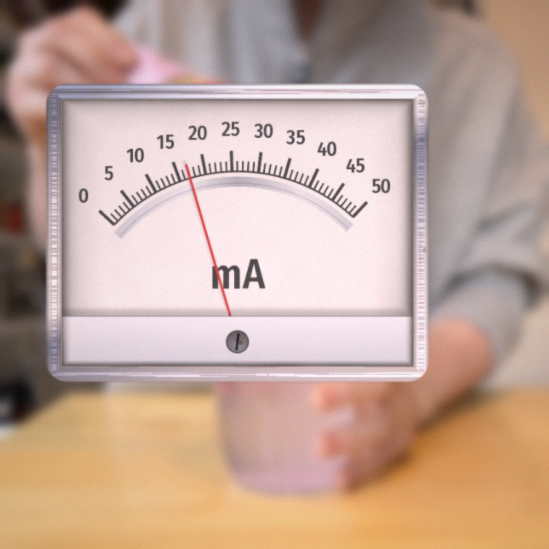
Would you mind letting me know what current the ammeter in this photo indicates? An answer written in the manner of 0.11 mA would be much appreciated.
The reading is 17 mA
